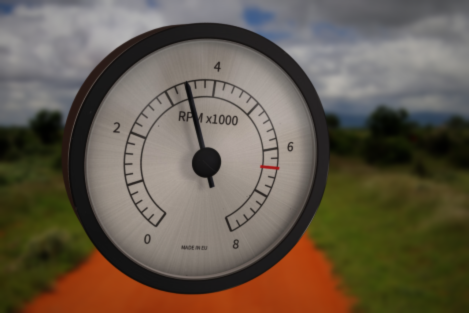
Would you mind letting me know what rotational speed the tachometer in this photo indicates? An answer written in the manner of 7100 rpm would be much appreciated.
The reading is 3400 rpm
